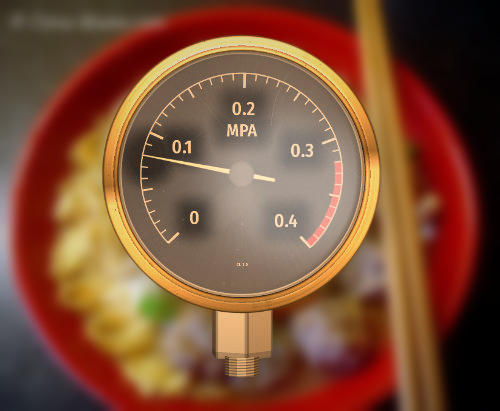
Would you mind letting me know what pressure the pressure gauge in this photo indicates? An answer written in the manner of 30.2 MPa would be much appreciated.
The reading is 0.08 MPa
